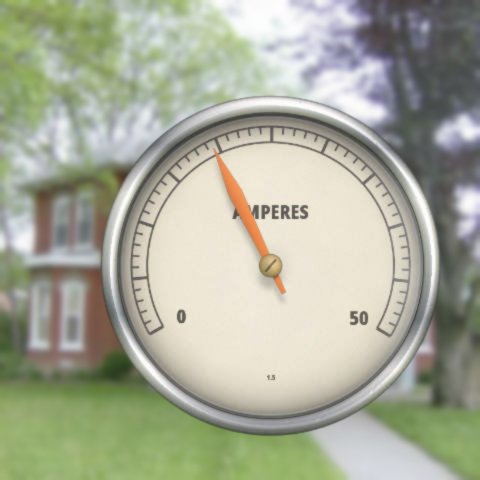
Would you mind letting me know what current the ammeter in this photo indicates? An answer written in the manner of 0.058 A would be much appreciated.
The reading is 19.5 A
